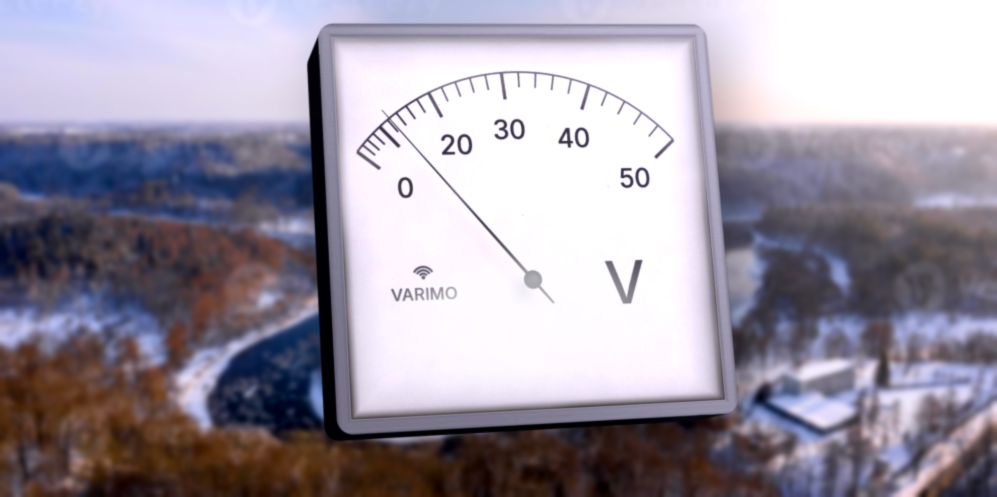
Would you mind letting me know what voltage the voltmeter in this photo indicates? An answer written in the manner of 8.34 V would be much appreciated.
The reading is 12 V
